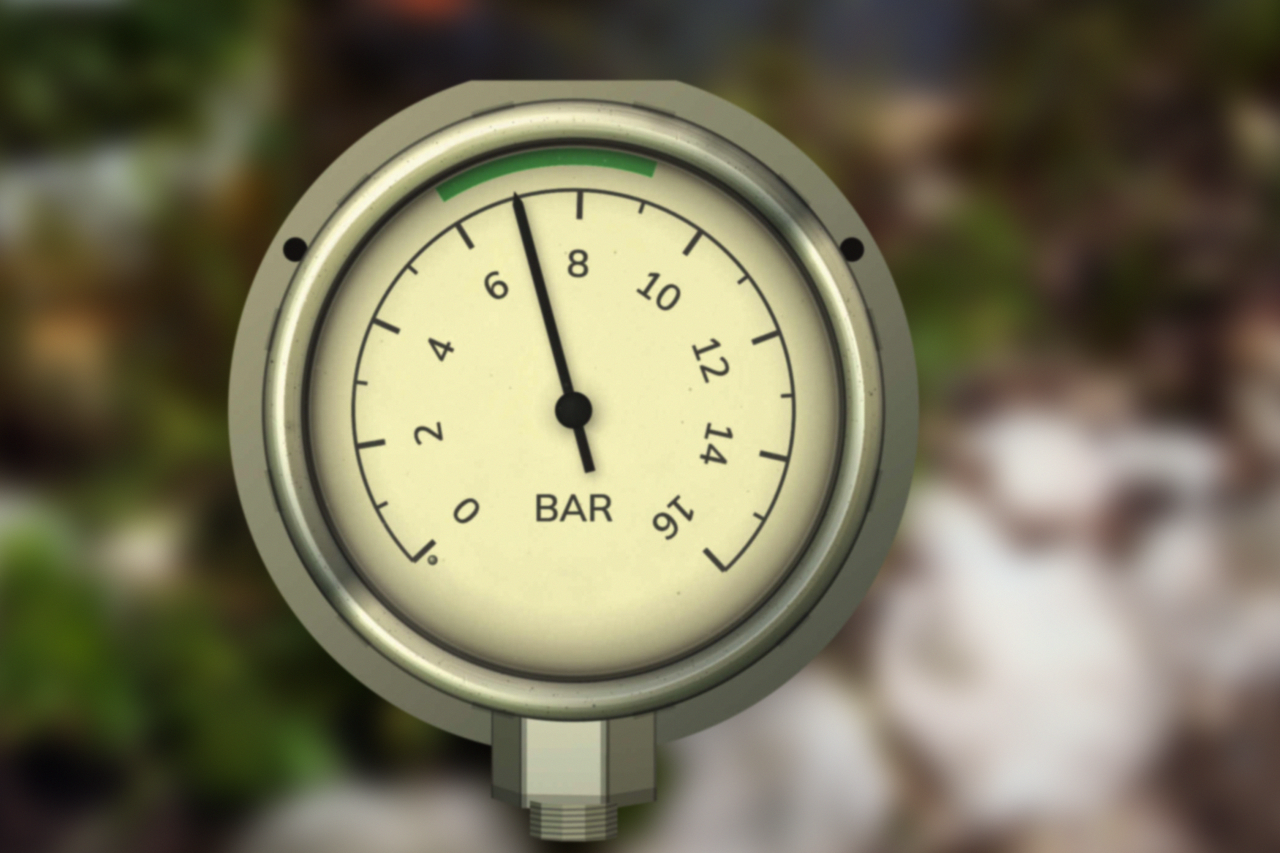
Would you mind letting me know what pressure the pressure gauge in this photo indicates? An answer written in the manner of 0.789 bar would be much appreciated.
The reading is 7 bar
